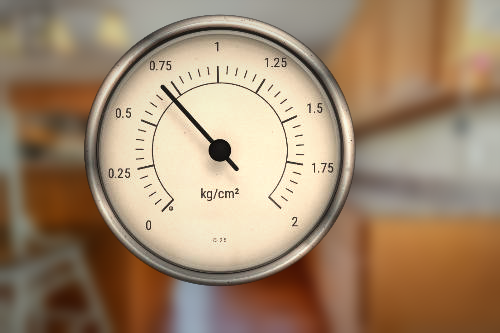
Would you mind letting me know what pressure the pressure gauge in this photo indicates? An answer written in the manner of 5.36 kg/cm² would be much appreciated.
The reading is 0.7 kg/cm²
